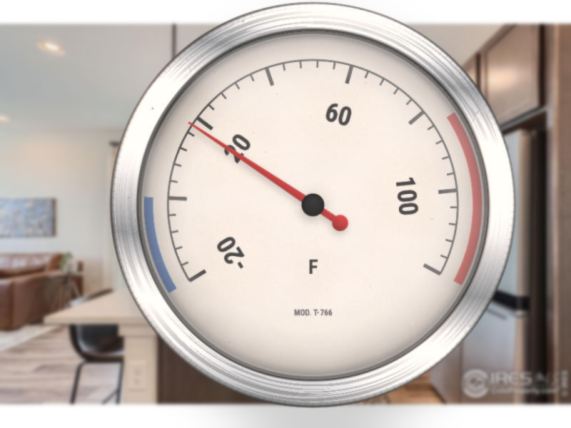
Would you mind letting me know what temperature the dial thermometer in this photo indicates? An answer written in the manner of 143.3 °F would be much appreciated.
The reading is 18 °F
